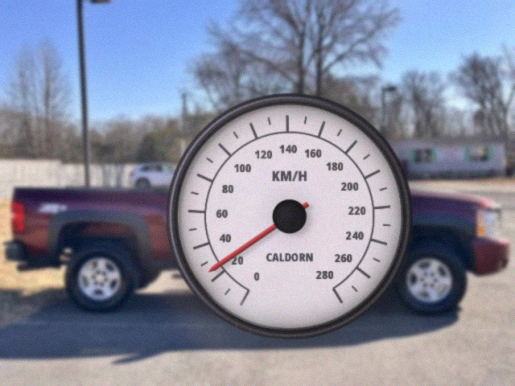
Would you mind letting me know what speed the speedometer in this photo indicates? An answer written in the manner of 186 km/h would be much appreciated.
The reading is 25 km/h
